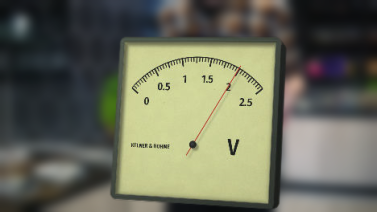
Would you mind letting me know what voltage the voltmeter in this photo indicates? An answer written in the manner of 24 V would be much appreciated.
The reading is 2 V
